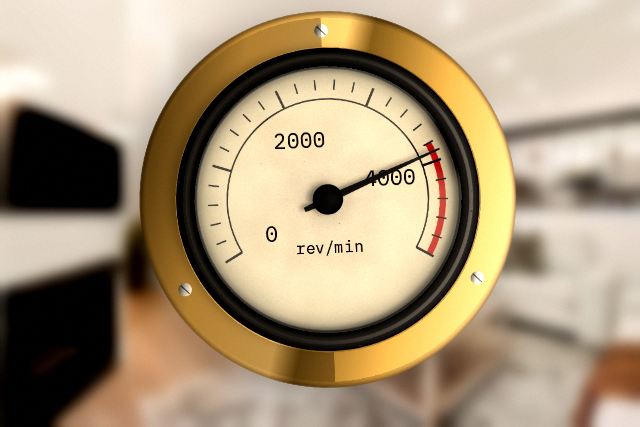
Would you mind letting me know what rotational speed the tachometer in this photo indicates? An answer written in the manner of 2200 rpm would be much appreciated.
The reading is 3900 rpm
